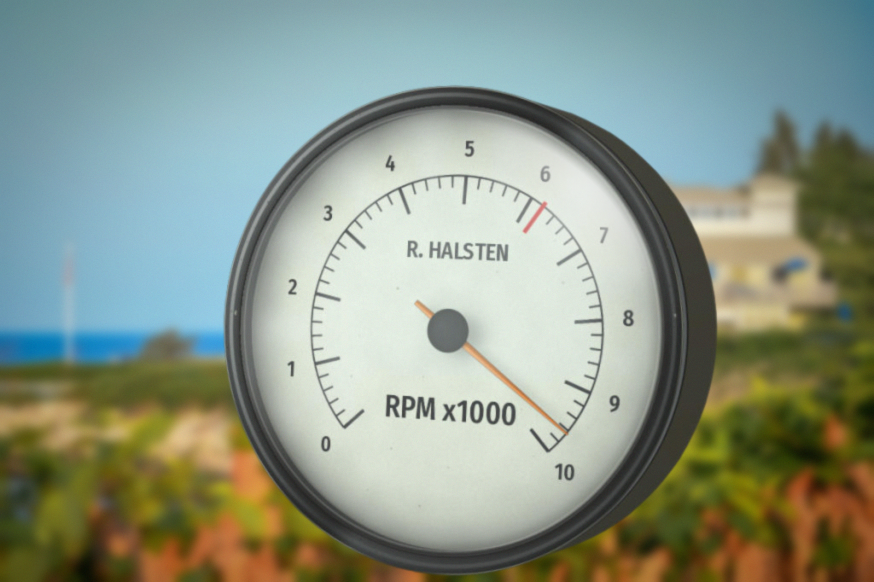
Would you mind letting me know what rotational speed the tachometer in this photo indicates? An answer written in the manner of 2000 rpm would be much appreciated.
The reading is 9600 rpm
